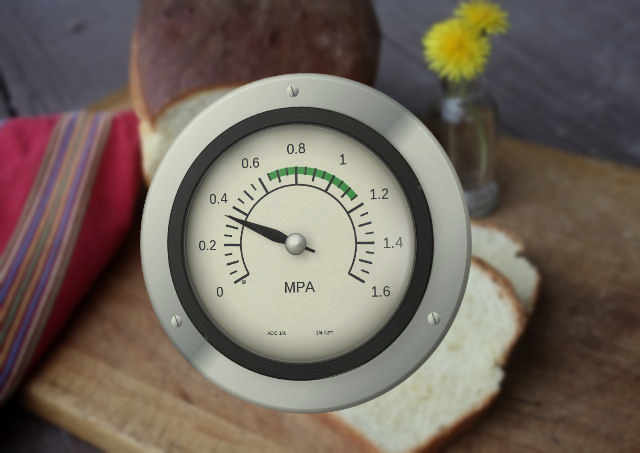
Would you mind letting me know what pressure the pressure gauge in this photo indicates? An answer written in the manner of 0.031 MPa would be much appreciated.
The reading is 0.35 MPa
